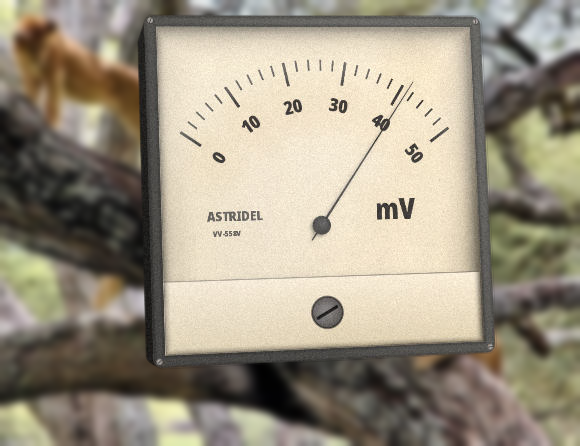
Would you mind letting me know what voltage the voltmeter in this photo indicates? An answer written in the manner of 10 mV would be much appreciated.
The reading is 41 mV
